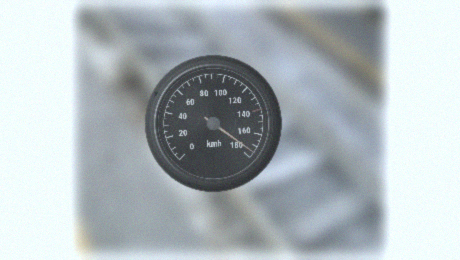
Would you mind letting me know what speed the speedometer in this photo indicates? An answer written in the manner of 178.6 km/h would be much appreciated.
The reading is 175 km/h
